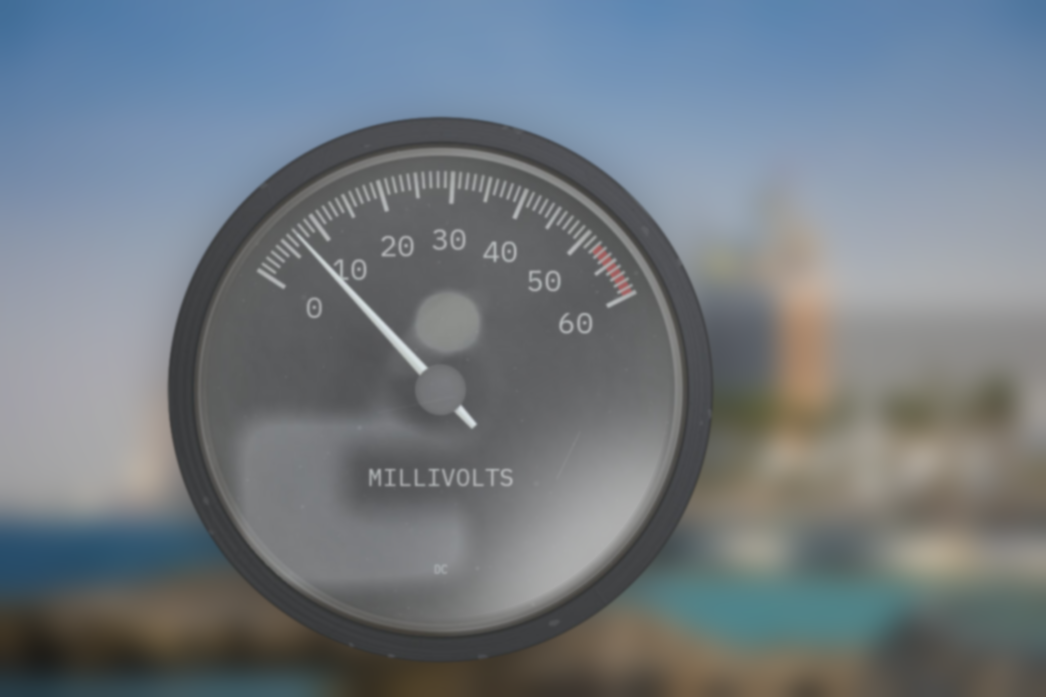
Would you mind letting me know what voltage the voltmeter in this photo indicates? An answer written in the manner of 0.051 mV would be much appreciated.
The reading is 7 mV
